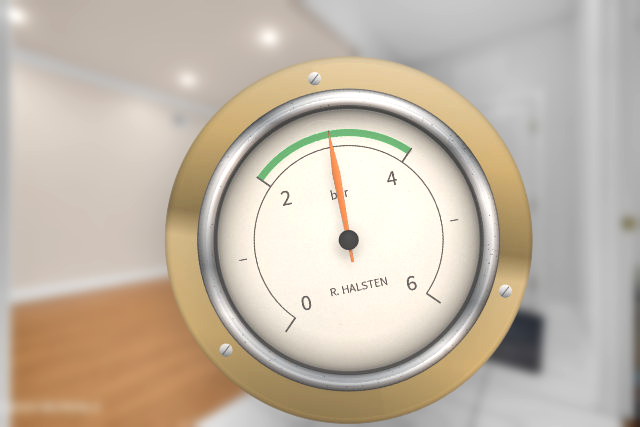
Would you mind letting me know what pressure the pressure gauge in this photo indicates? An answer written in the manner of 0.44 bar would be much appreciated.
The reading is 3 bar
